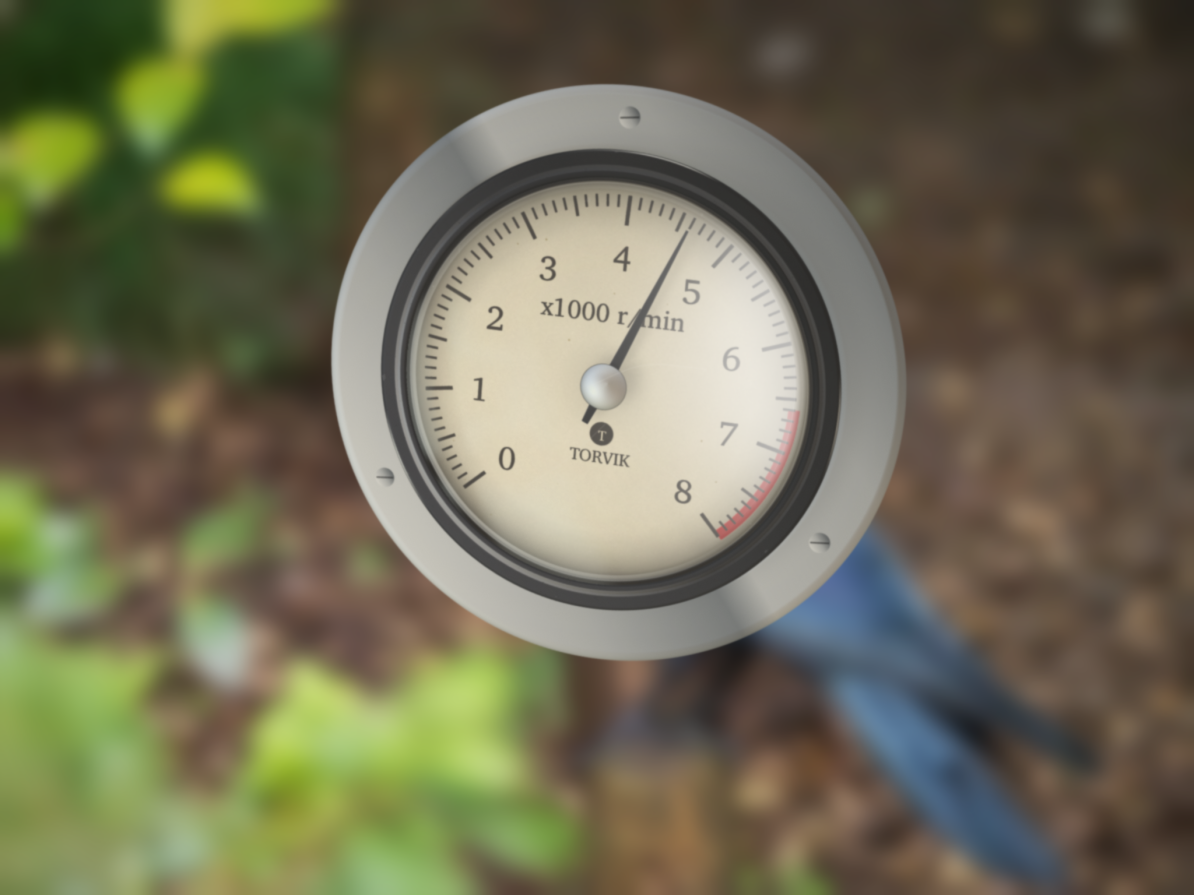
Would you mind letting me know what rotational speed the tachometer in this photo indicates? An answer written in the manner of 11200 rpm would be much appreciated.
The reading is 4600 rpm
